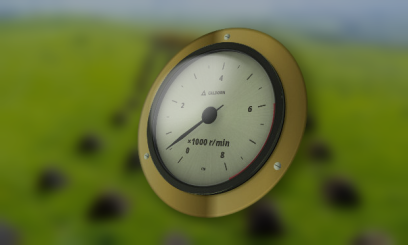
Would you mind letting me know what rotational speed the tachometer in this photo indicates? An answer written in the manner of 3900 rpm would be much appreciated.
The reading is 500 rpm
